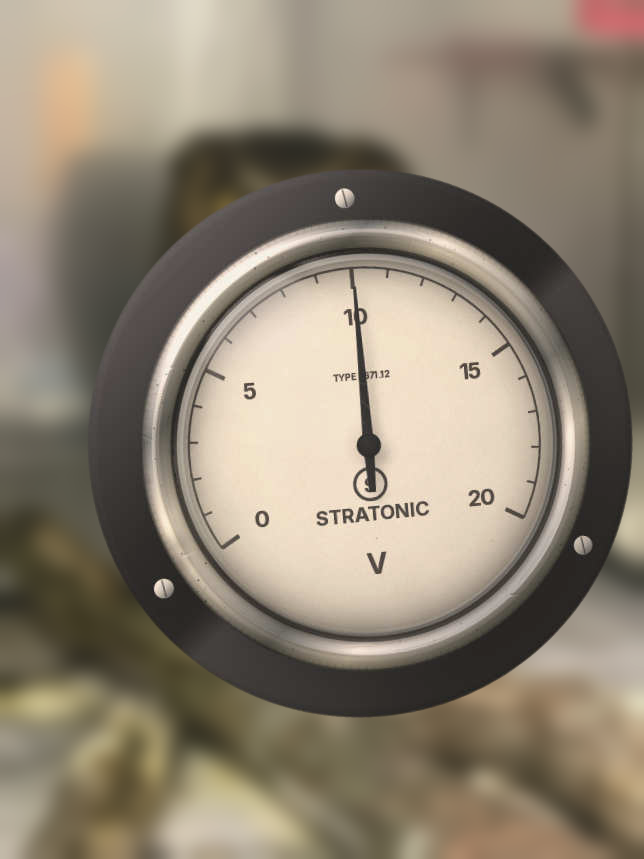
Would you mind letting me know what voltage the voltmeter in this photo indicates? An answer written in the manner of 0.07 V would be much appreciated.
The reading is 10 V
